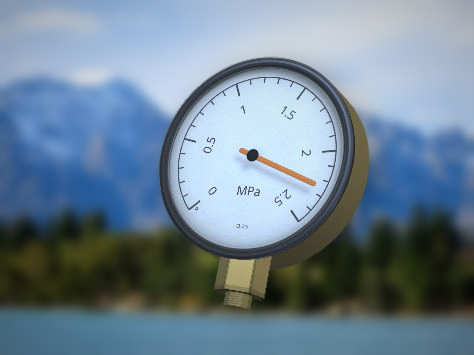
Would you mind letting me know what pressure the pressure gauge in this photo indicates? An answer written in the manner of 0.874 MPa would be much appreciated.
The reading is 2.25 MPa
